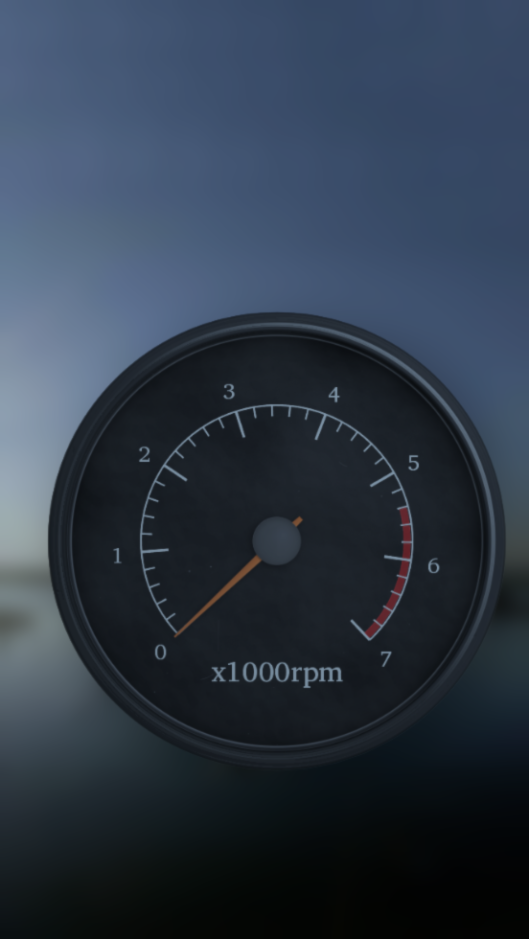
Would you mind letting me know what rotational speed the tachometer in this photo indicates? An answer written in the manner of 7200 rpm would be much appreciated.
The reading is 0 rpm
